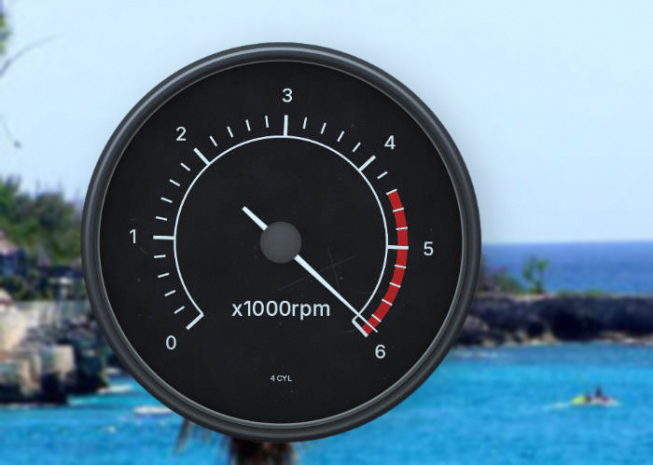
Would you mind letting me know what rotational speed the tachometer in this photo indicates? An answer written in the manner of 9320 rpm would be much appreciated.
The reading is 5900 rpm
